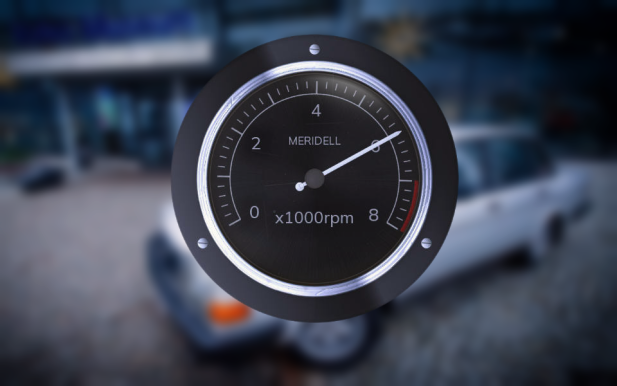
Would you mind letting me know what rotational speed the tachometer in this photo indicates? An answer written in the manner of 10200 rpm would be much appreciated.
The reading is 6000 rpm
